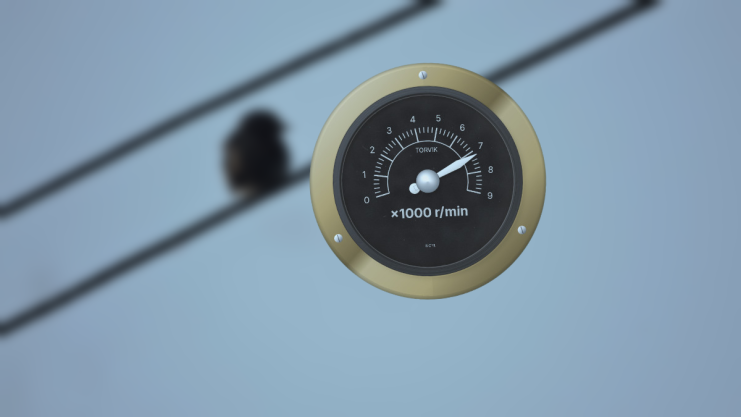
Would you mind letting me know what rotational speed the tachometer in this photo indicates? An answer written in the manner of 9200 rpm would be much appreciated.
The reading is 7200 rpm
